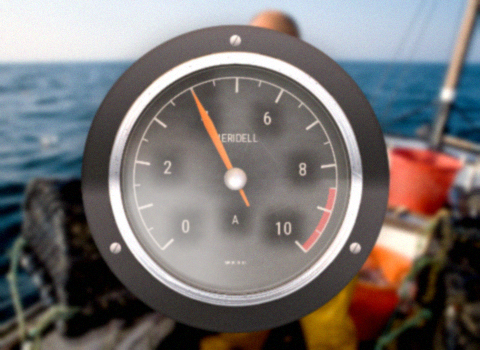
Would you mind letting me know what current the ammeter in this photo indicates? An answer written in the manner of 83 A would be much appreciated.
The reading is 4 A
